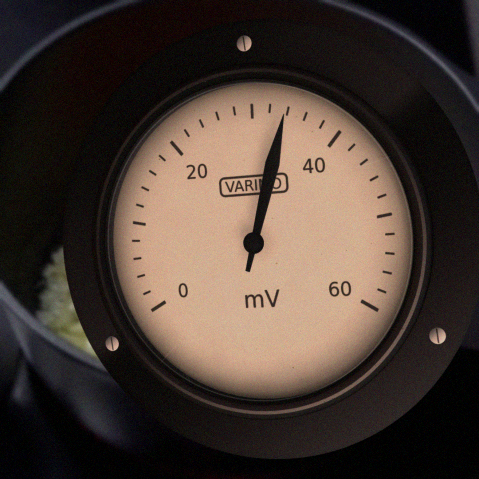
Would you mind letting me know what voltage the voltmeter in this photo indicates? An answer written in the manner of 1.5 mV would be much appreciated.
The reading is 34 mV
